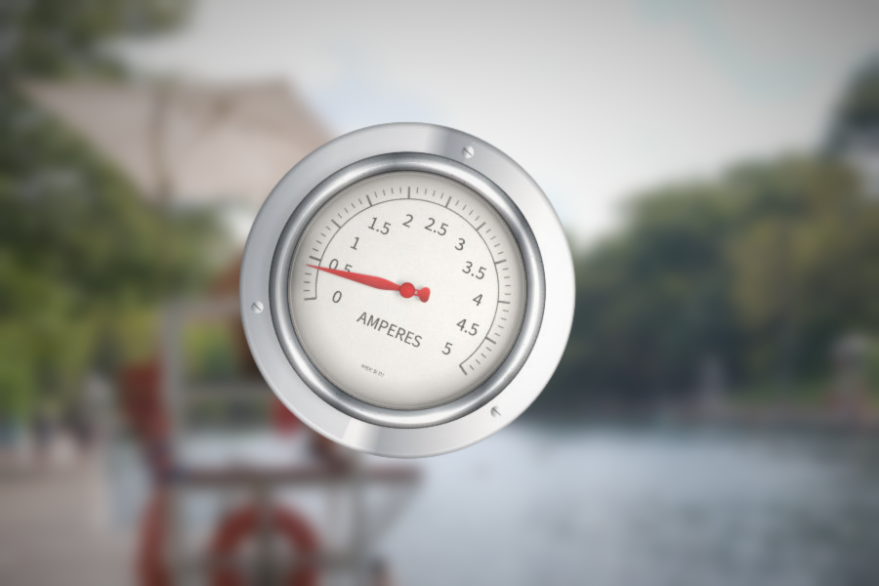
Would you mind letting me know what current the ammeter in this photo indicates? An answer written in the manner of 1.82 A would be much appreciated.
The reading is 0.4 A
